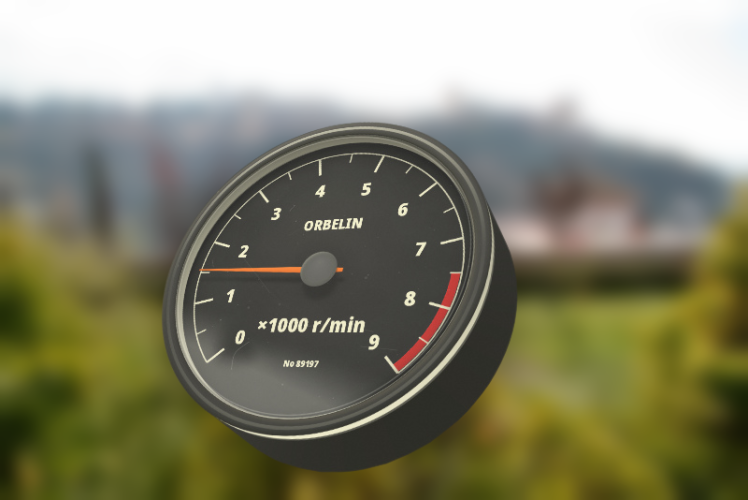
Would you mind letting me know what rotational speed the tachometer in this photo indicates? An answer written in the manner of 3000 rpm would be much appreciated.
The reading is 1500 rpm
